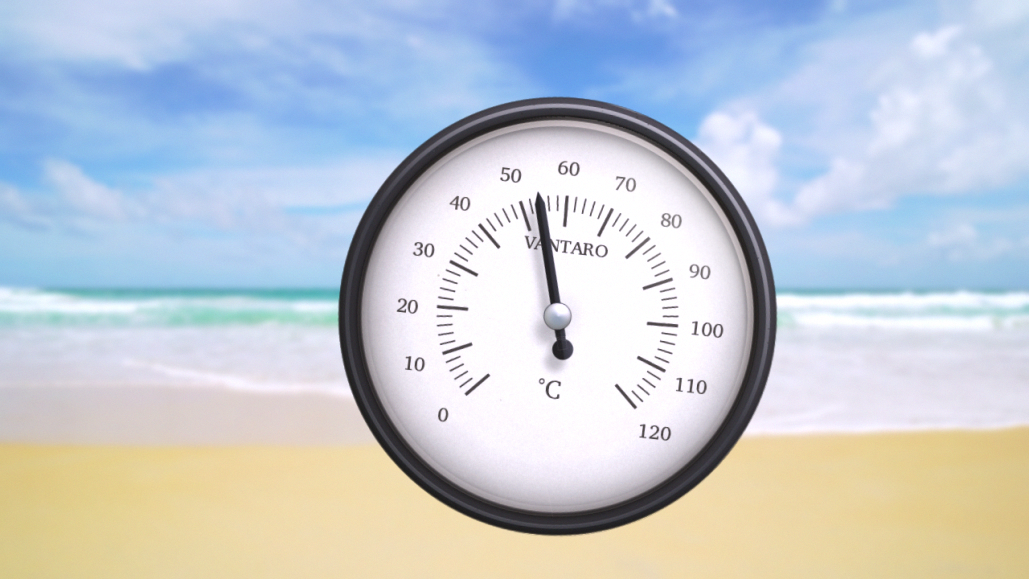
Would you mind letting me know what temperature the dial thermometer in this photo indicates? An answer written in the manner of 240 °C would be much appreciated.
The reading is 54 °C
